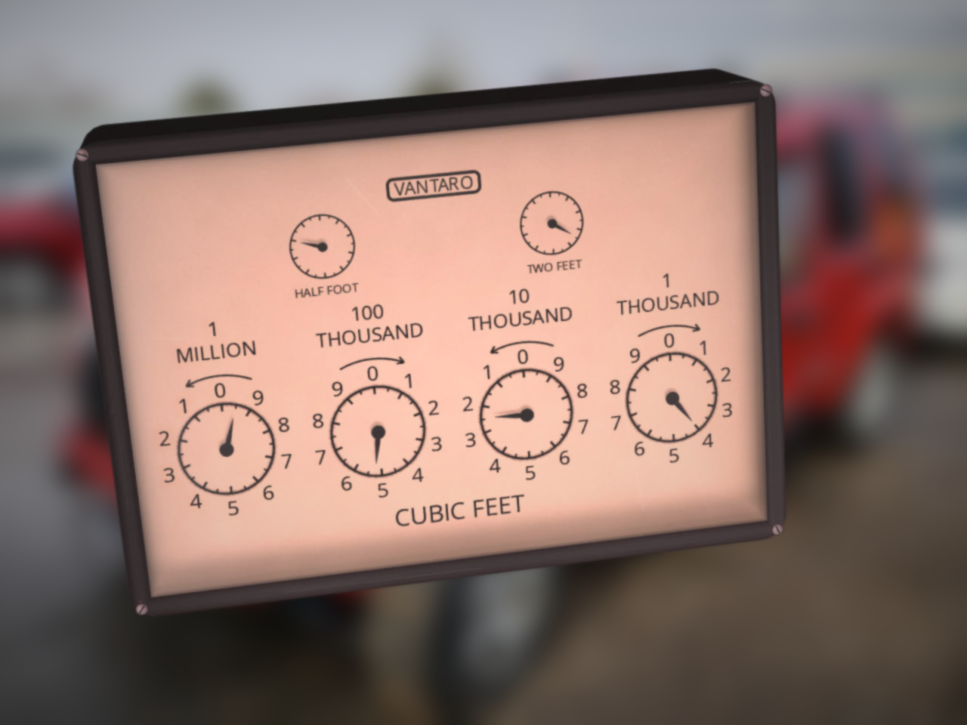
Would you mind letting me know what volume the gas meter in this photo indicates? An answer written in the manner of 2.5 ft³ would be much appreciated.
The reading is 952400 ft³
